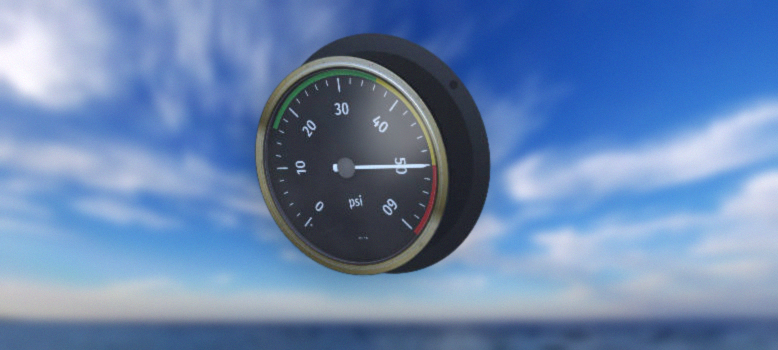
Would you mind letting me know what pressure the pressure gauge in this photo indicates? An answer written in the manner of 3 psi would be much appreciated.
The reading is 50 psi
